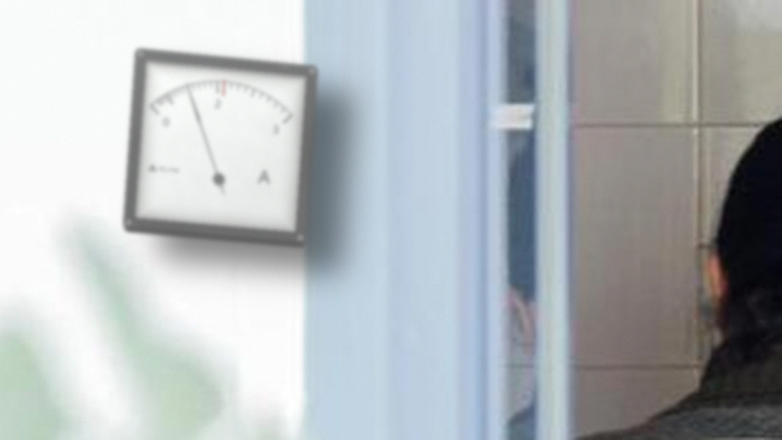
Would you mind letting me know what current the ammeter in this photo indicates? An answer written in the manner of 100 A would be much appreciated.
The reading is 1.5 A
